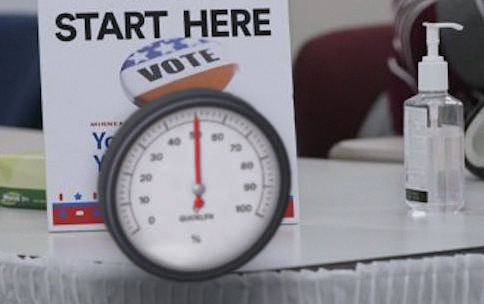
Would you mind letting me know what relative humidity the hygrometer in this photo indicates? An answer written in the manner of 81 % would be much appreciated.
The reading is 50 %
